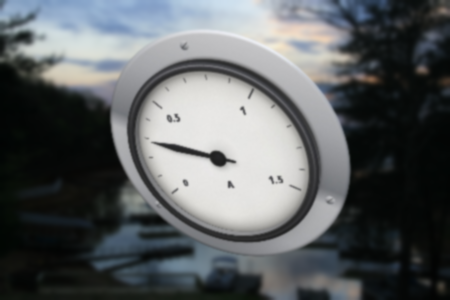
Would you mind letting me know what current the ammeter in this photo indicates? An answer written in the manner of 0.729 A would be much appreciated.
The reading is 0.3 A
